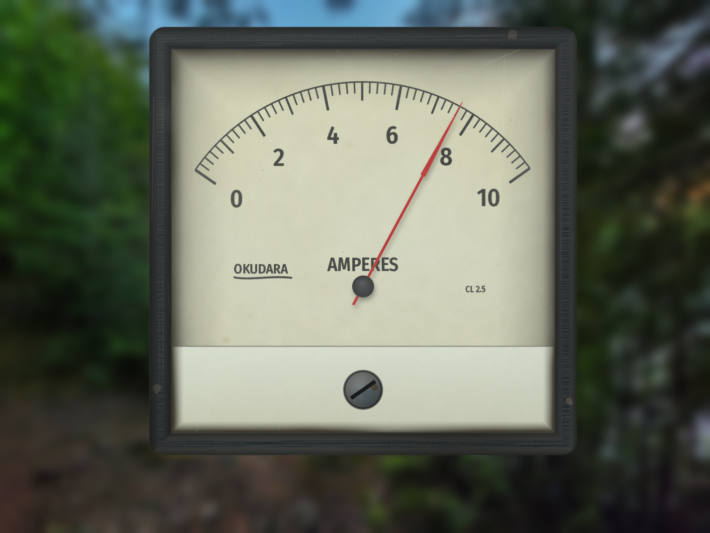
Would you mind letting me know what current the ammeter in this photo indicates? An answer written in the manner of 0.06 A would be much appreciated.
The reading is 7.6 A
